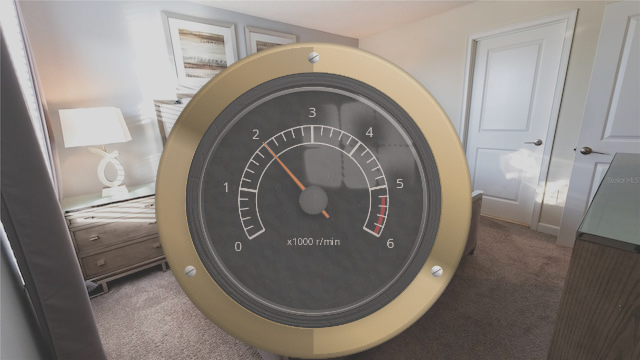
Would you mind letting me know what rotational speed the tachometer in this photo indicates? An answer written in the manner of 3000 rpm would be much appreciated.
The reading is 2000 rpm
